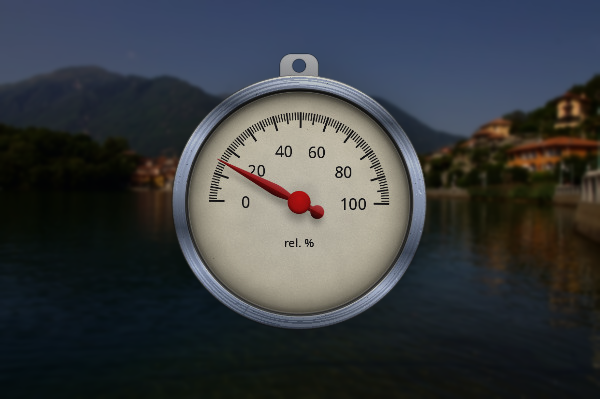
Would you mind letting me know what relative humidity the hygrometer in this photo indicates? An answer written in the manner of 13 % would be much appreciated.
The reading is 15 %
